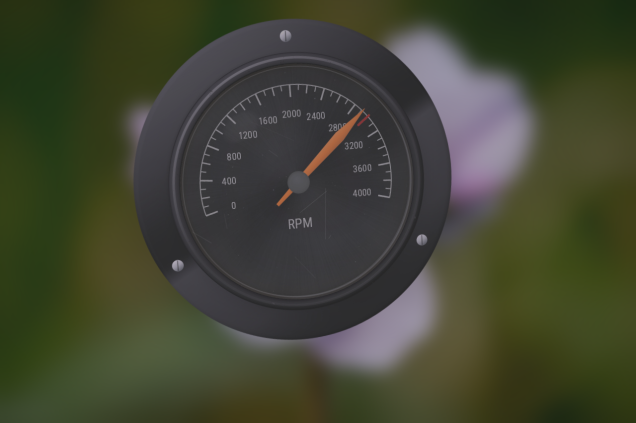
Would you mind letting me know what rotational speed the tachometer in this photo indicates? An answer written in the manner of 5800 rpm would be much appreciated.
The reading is 2900 rpm
